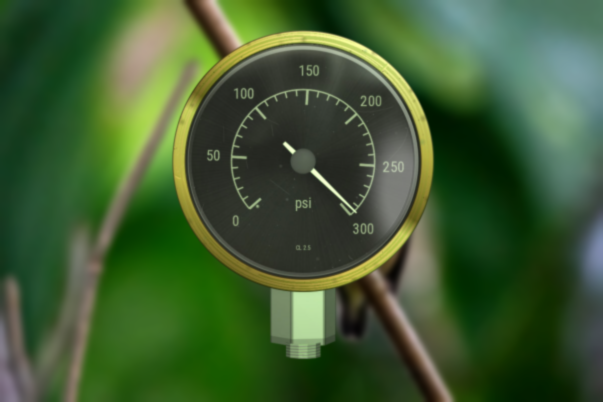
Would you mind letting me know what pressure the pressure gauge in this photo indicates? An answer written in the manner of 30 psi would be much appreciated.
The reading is 295 psi
